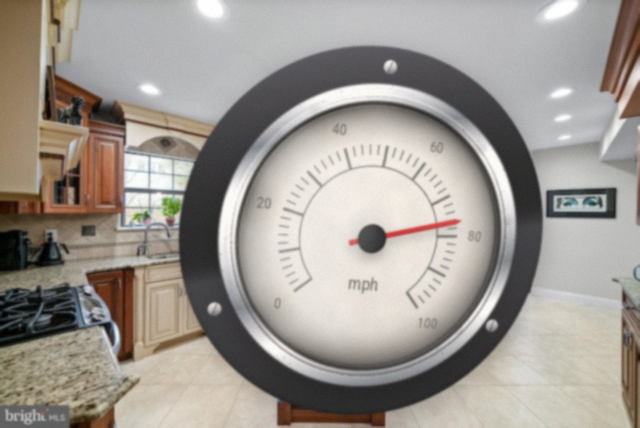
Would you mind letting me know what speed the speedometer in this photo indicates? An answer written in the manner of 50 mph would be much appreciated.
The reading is 76 mph
